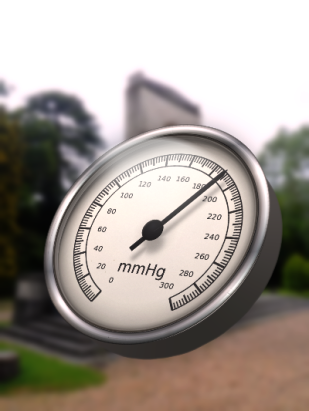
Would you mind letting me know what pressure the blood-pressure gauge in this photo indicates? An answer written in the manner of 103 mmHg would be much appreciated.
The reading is 190 mmHg
